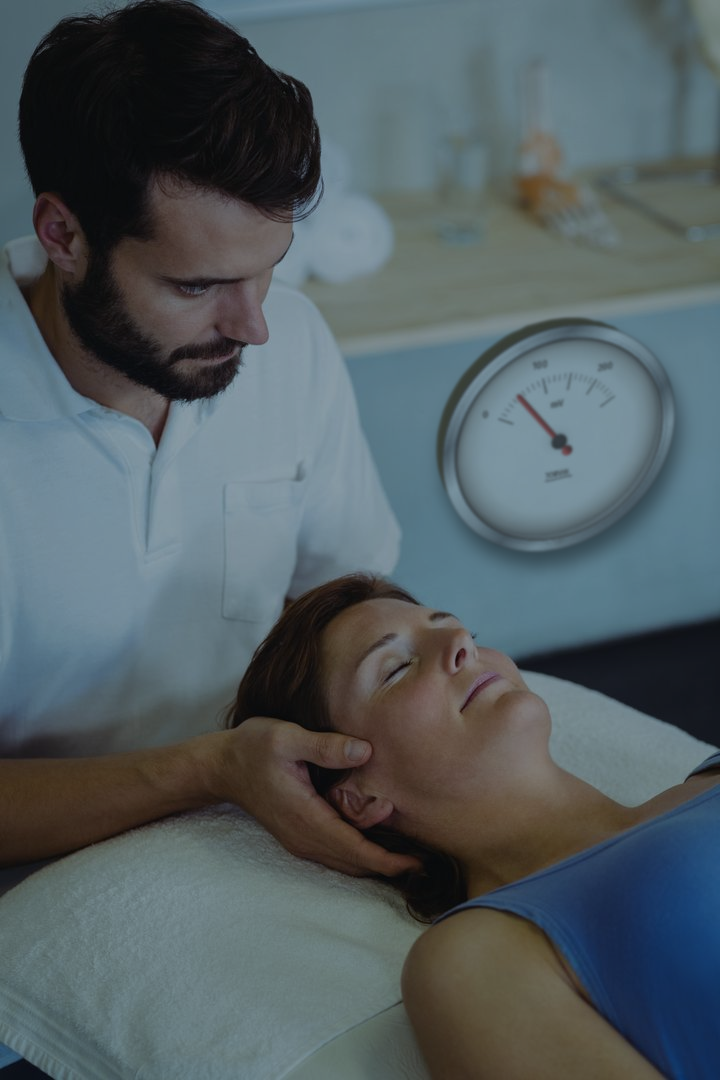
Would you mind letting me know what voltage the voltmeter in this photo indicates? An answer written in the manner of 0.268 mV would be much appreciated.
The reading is 50 mV
